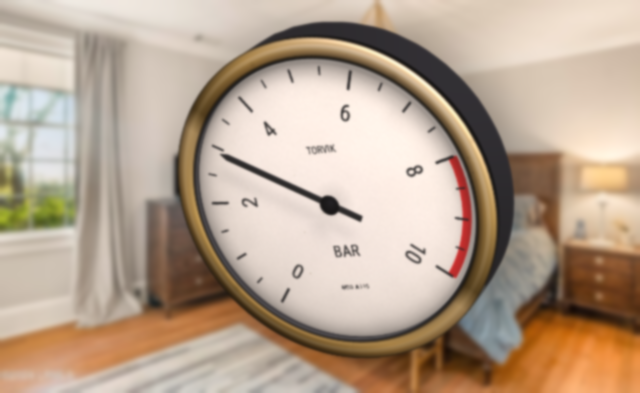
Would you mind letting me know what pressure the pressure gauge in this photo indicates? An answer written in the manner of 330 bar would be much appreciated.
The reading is 3 bar
